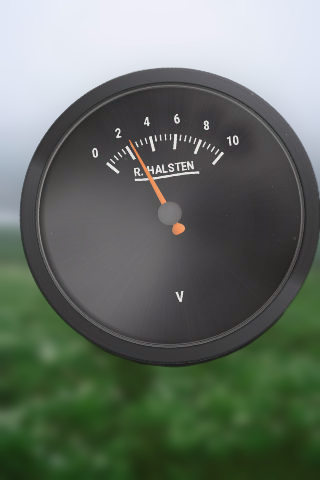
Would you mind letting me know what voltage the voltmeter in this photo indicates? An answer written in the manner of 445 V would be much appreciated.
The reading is 2.4 V
